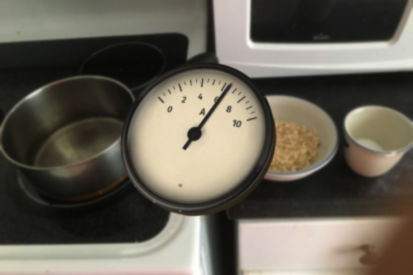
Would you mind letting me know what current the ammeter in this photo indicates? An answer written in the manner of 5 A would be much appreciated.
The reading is 6.5 A
